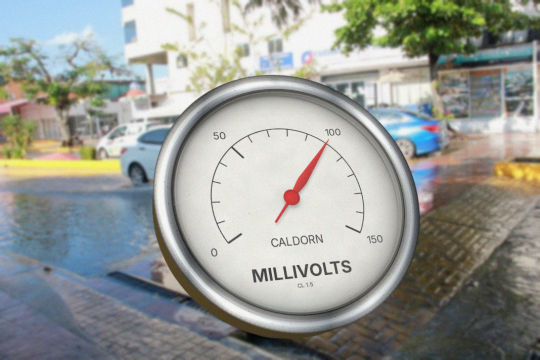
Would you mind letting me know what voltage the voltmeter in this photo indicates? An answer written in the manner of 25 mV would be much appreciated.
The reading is 100 mV
